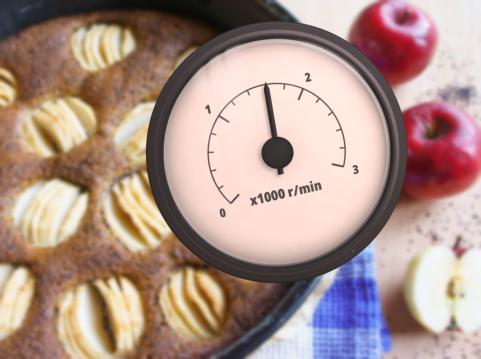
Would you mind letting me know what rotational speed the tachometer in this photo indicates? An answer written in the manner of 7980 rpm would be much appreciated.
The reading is 1600 rpm
